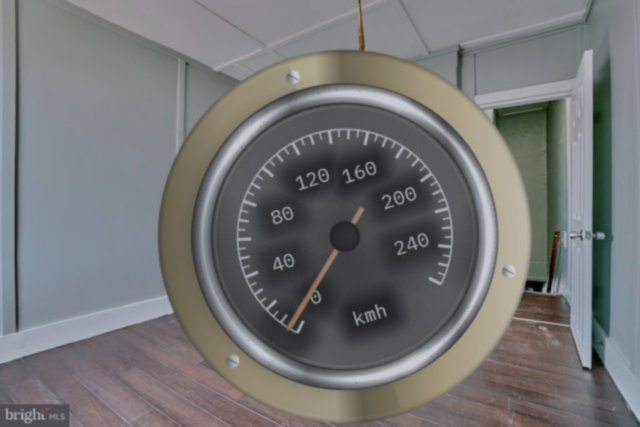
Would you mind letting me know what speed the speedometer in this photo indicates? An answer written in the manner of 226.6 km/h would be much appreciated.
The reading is 5 km/h
